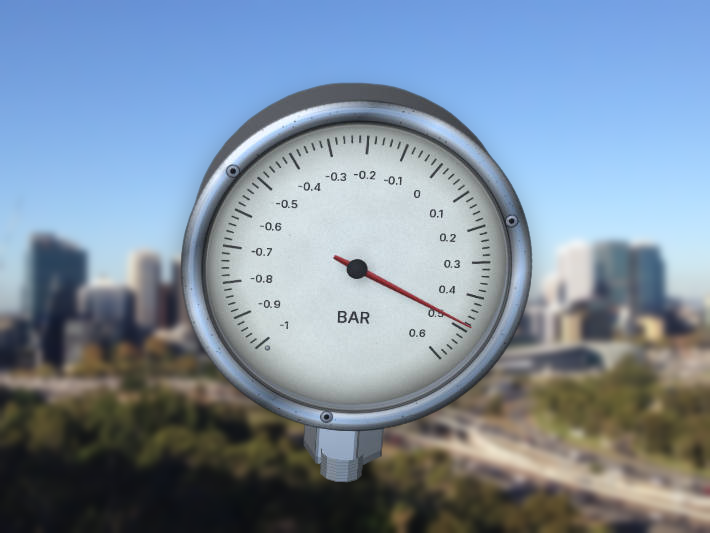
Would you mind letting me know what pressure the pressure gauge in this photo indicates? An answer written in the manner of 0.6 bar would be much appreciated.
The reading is 0.48 bar
